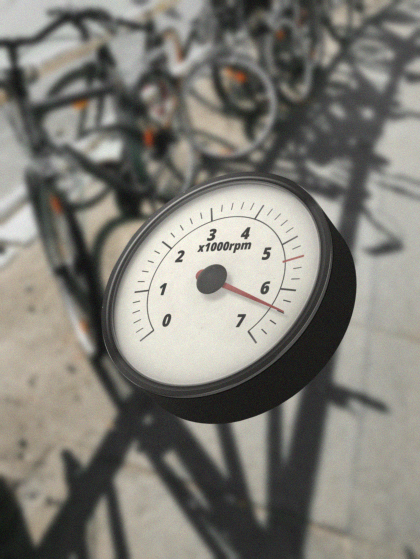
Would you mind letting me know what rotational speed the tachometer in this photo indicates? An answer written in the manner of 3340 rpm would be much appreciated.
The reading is 6400 rpm
